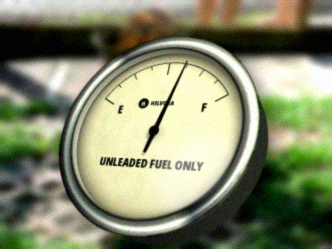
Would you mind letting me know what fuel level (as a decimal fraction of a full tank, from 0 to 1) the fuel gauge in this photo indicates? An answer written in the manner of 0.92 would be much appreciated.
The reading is 0.625
